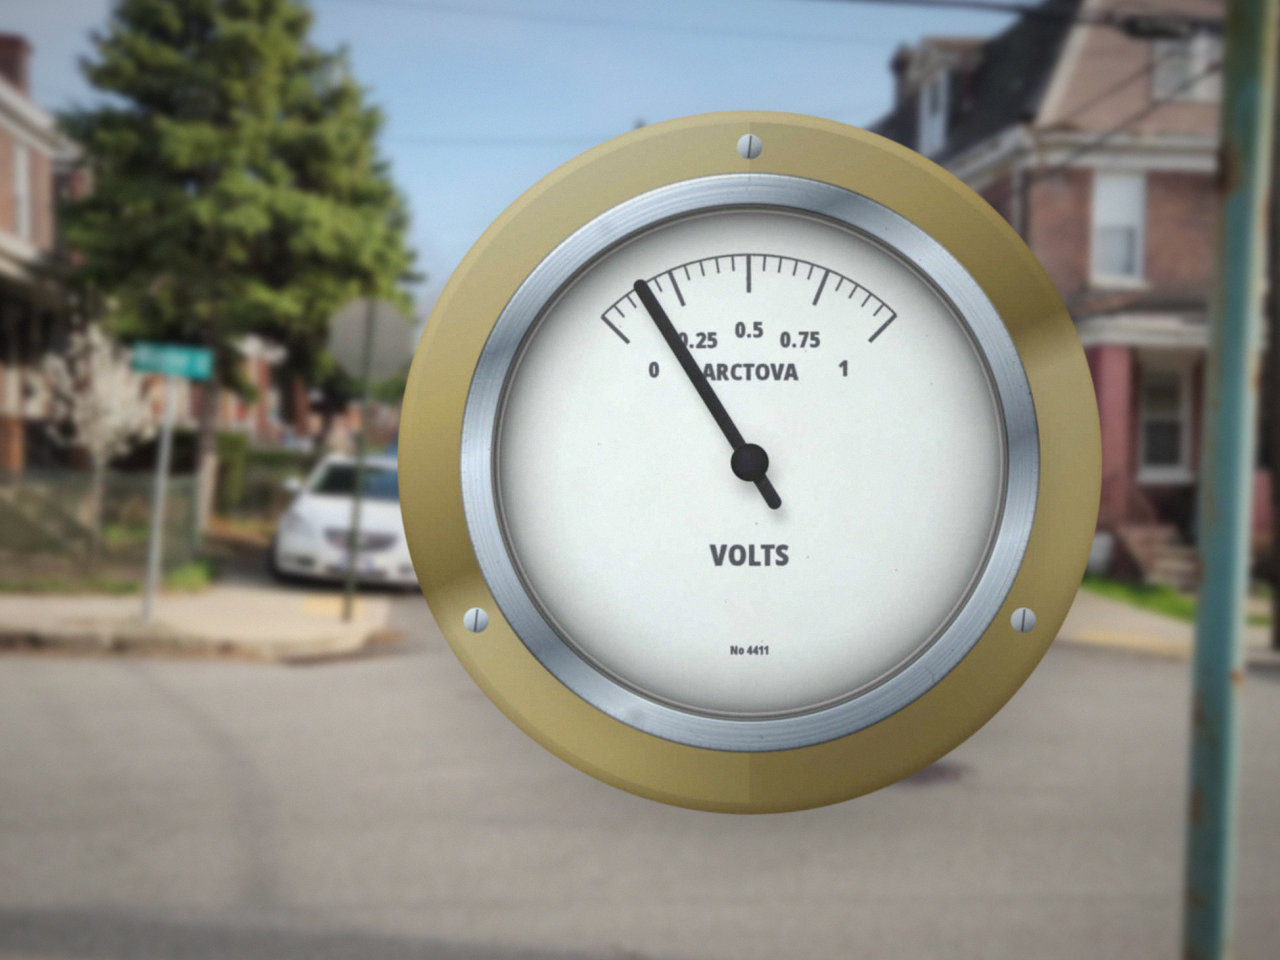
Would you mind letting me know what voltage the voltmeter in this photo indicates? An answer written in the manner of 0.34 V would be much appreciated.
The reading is 0.15 V
